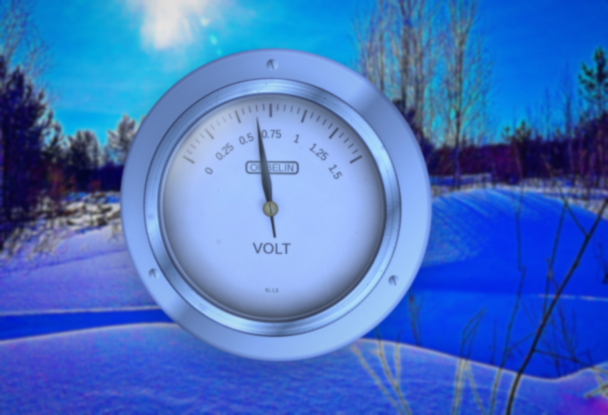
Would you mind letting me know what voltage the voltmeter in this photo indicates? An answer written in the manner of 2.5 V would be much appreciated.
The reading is 0.65 V
